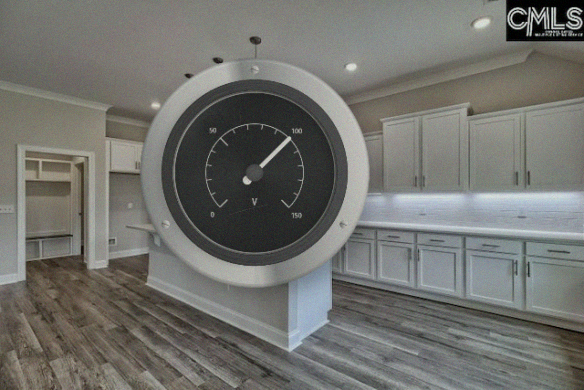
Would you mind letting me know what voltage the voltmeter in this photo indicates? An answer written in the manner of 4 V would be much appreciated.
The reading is 100 V
